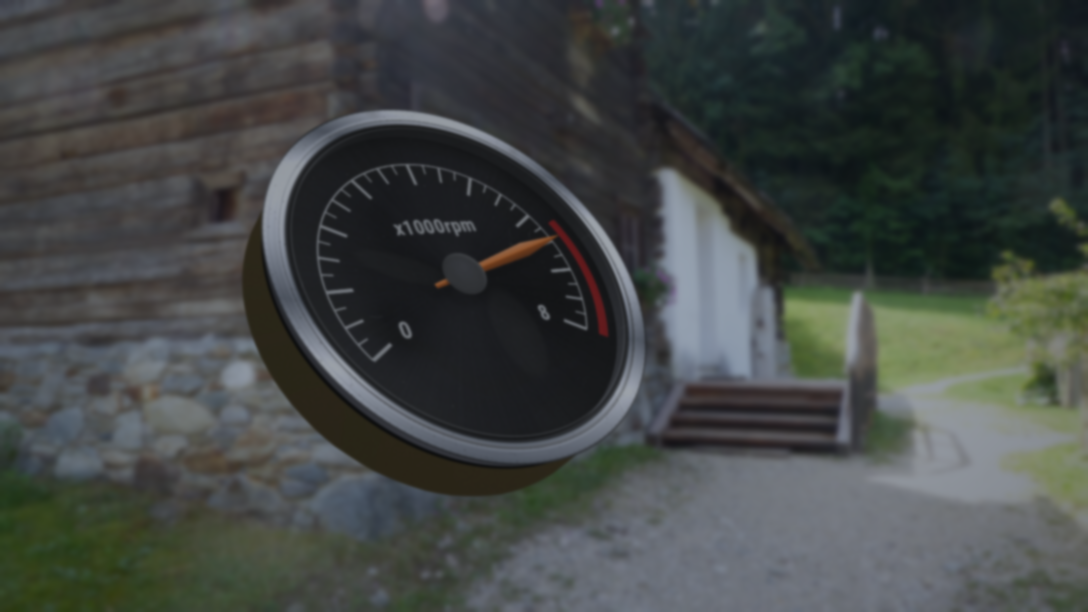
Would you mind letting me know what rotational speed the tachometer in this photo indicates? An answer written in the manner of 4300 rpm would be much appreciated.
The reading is 6500 rpm
